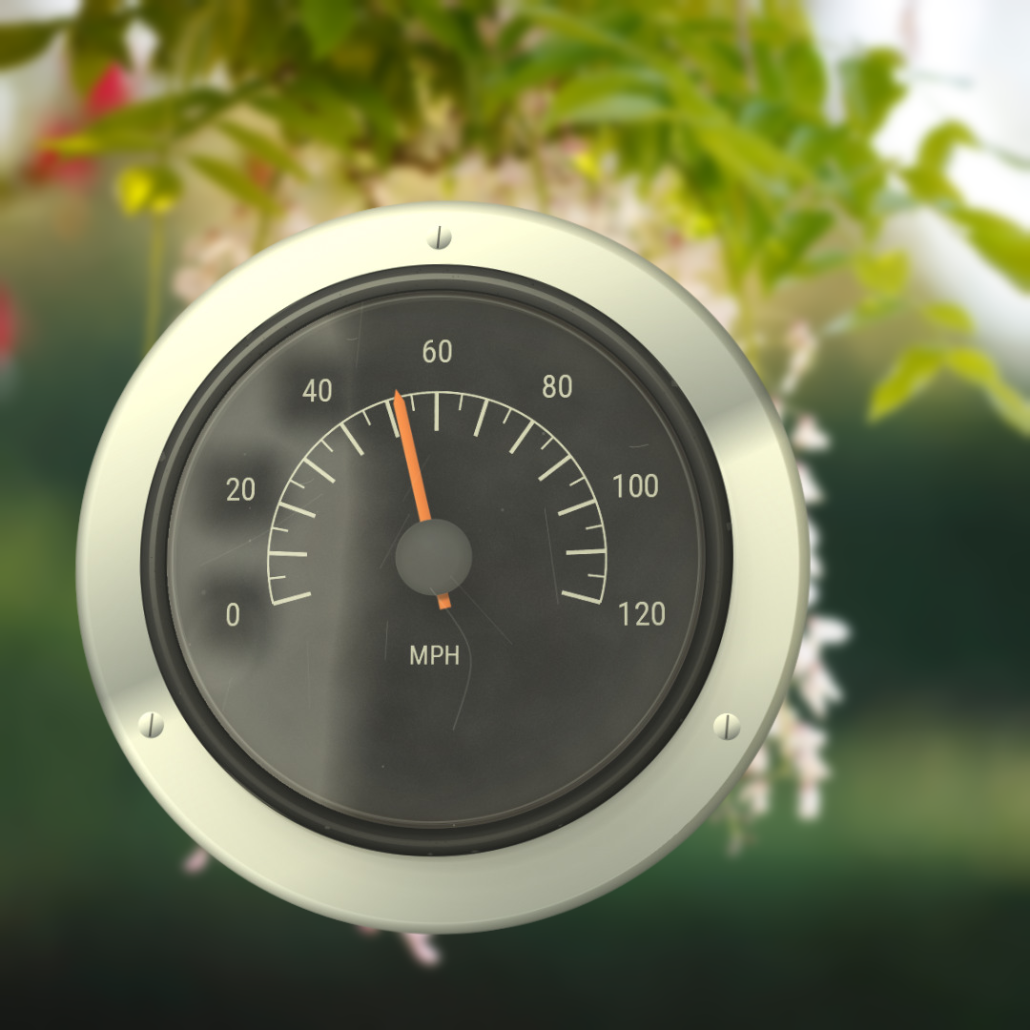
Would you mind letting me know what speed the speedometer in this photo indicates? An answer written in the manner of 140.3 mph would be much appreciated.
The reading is 52.5 mph
